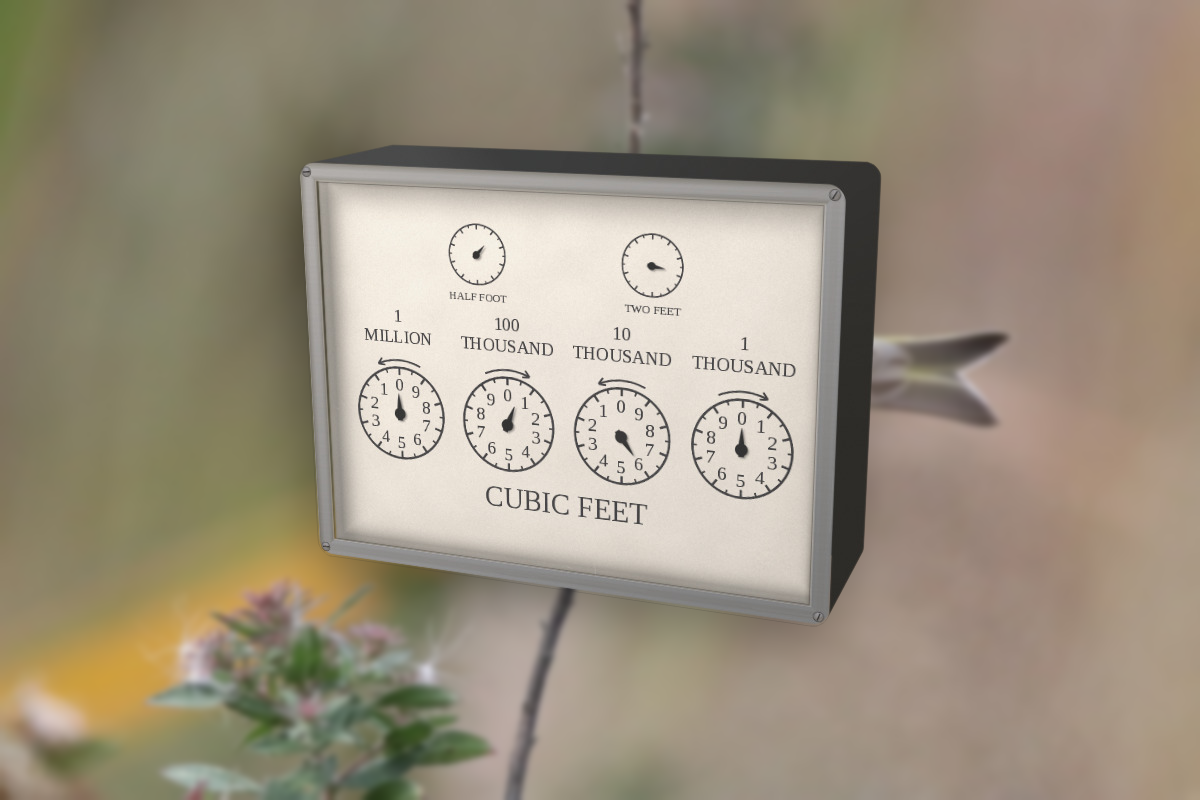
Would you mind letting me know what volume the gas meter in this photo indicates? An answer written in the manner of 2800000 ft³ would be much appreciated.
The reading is 6000 ft³
